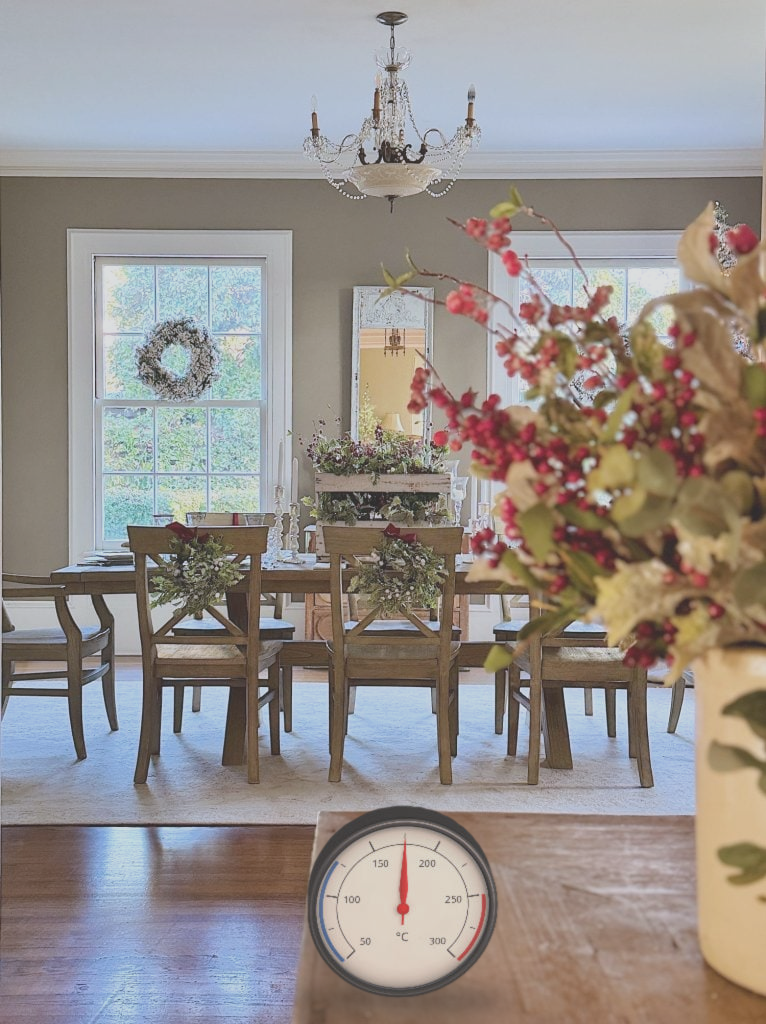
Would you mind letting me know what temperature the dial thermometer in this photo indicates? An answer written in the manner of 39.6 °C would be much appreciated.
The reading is 175 °C
